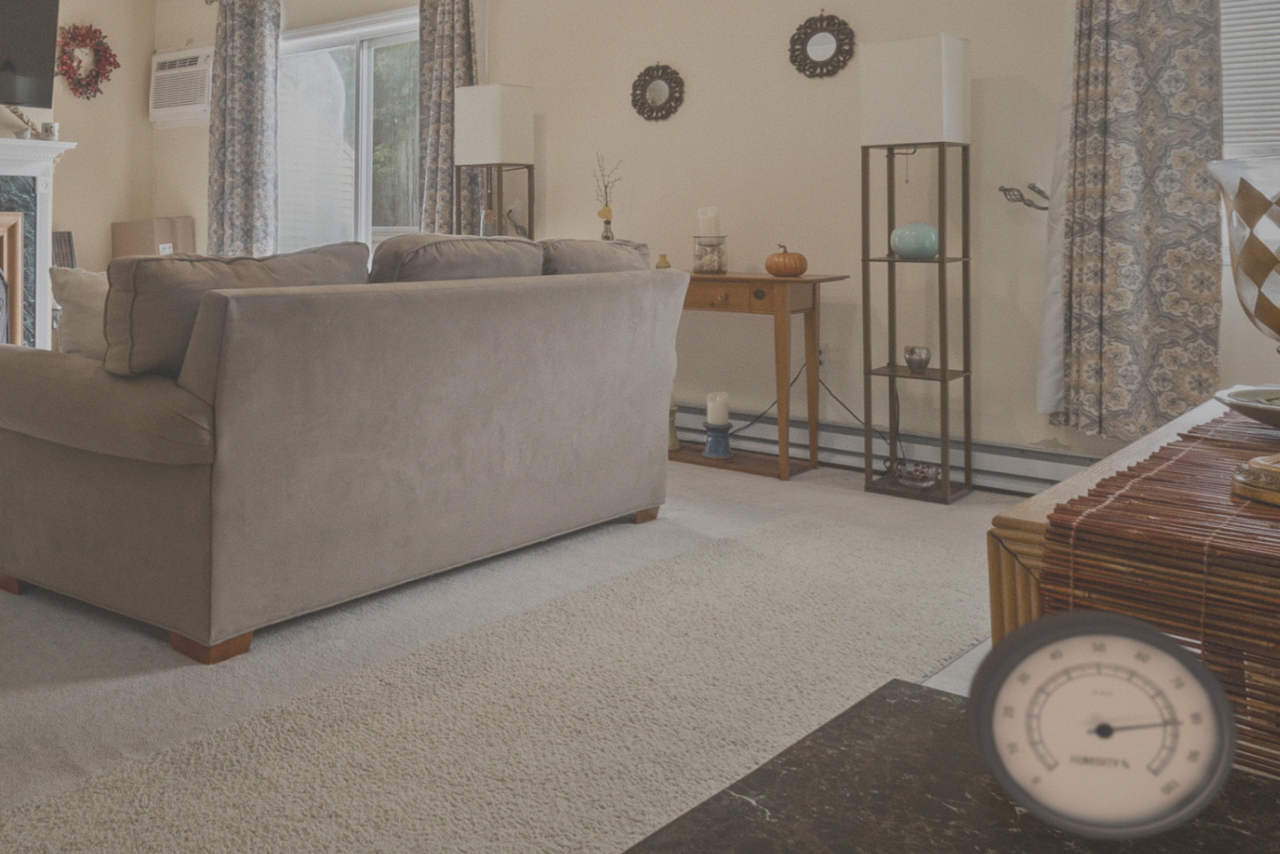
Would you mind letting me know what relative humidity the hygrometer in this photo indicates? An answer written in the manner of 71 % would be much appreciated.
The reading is 80 %
